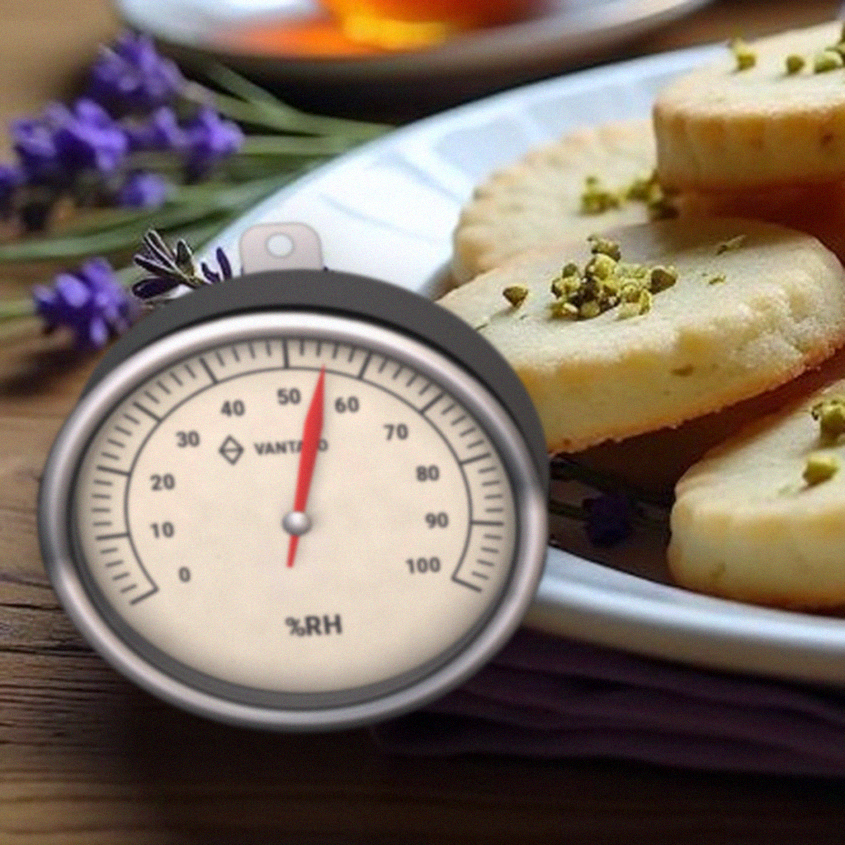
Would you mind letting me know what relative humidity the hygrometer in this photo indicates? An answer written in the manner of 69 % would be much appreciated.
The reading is 55 %
